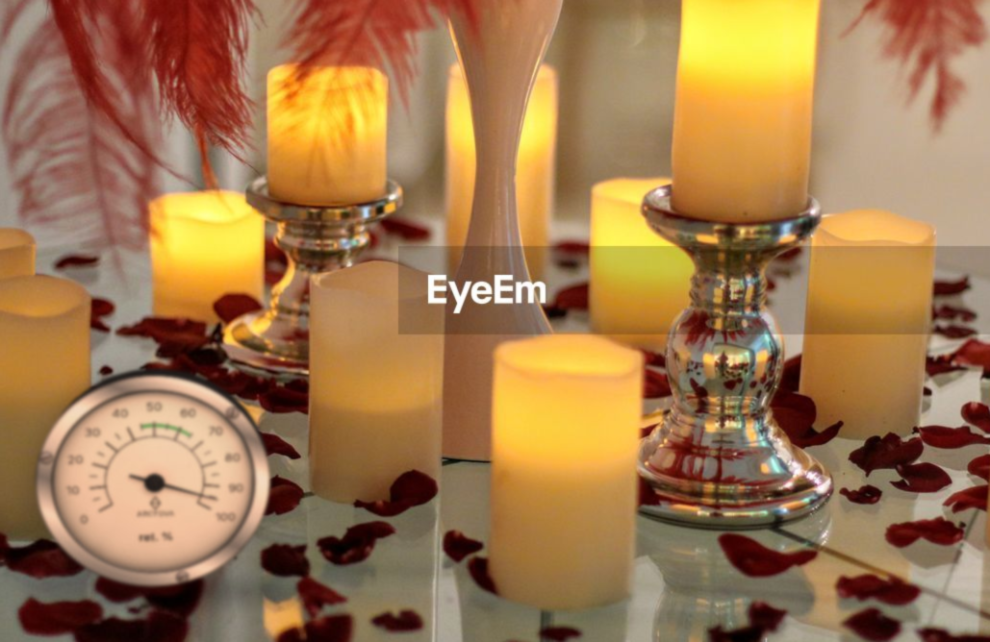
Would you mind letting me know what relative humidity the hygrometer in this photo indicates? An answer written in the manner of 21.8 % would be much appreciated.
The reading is 95 %
